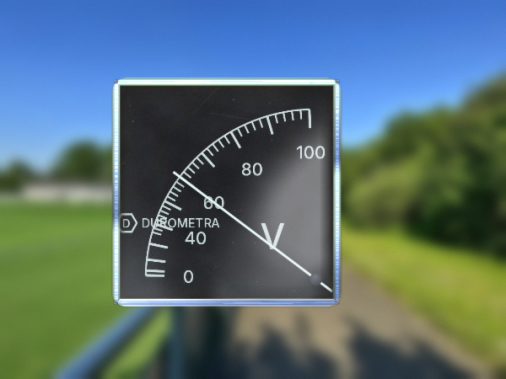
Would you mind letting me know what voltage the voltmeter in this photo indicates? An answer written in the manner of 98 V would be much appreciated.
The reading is 60 V
